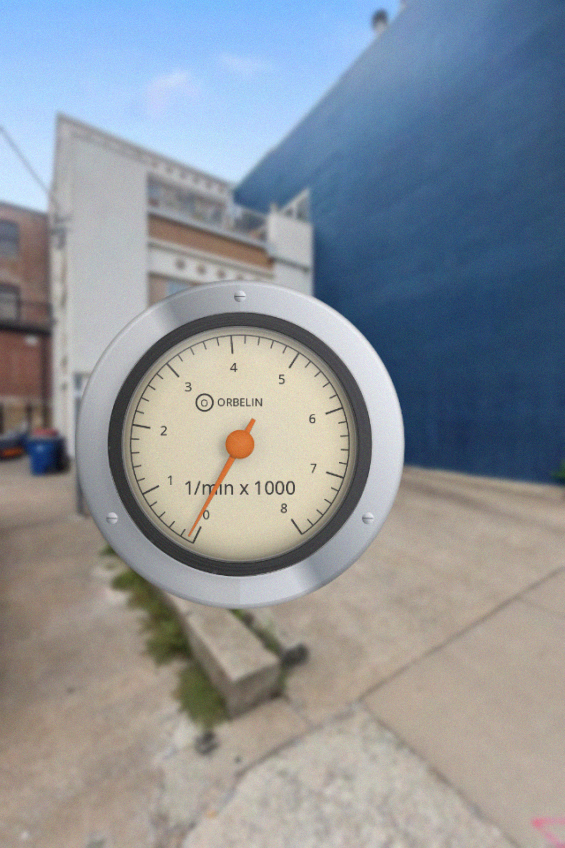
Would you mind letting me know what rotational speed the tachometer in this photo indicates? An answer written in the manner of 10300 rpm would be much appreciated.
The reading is 100 rpm
